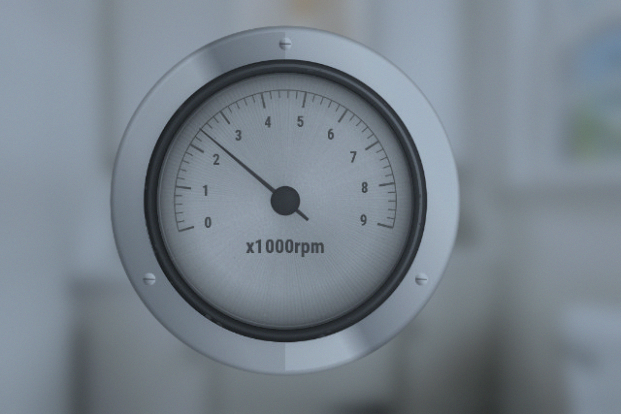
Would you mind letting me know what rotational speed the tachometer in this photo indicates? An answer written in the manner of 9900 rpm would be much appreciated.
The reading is 2400 rpm
